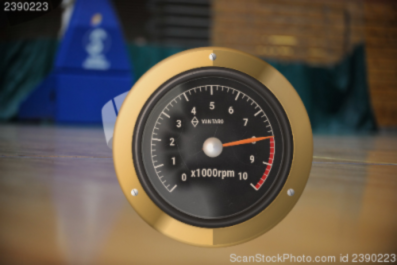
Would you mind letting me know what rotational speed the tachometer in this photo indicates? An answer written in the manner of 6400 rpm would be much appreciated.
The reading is 8000 rpm
